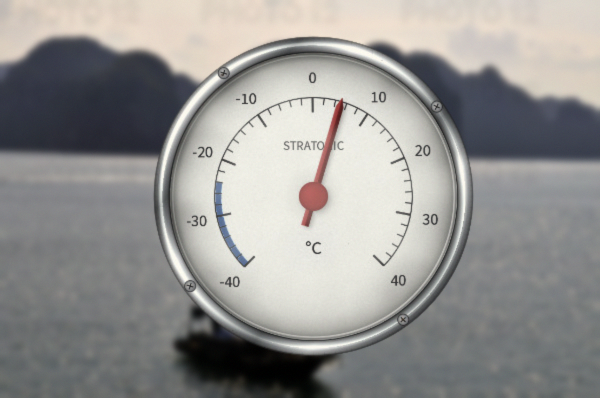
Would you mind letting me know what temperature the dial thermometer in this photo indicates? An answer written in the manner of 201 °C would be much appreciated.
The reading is 5 °C
